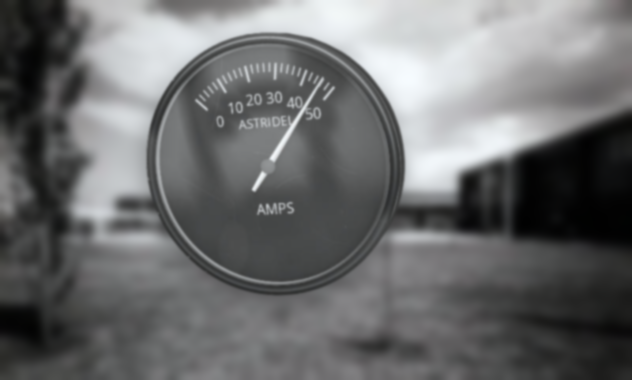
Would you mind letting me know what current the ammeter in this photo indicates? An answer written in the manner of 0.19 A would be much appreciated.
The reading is 46 A
